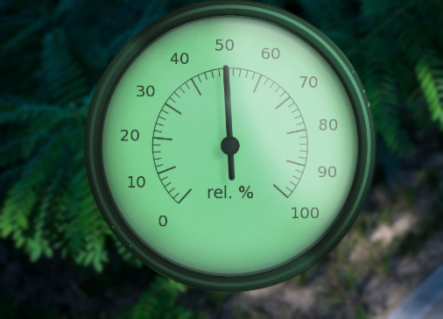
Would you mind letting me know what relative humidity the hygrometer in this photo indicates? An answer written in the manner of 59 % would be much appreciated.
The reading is 50 %
